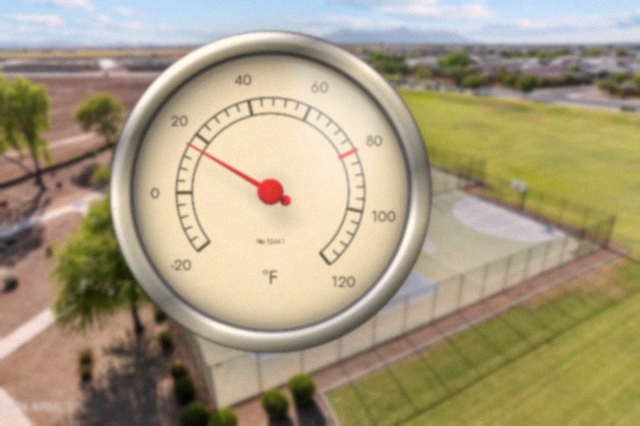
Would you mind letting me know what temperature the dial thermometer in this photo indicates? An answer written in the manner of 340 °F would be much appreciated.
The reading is 16 °F
